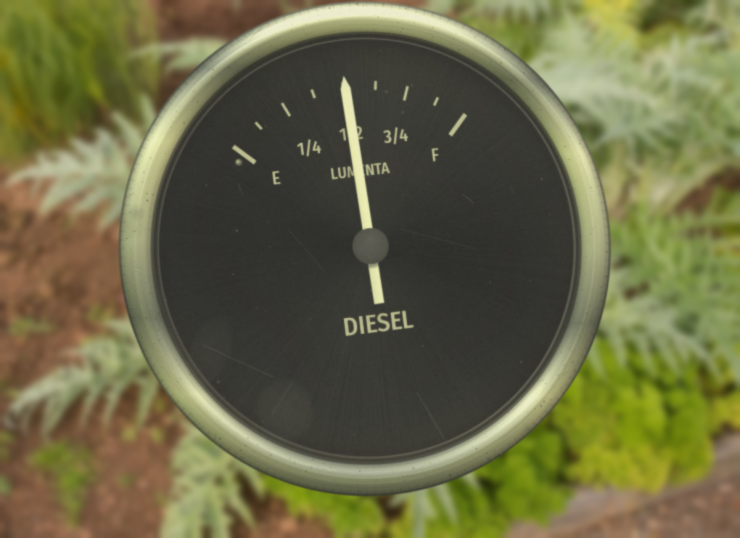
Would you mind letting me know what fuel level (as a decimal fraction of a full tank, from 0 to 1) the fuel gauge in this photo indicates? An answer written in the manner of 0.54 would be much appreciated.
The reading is 0.5
